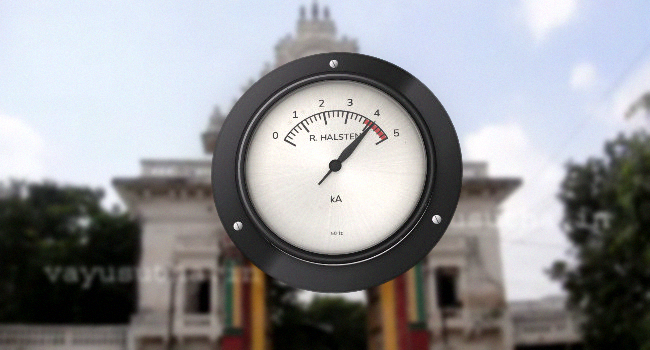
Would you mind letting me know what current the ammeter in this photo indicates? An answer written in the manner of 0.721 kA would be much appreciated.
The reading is 4.2 kA
